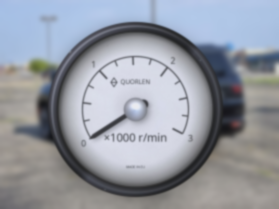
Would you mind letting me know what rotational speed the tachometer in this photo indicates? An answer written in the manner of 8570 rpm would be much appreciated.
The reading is 0 rpm
